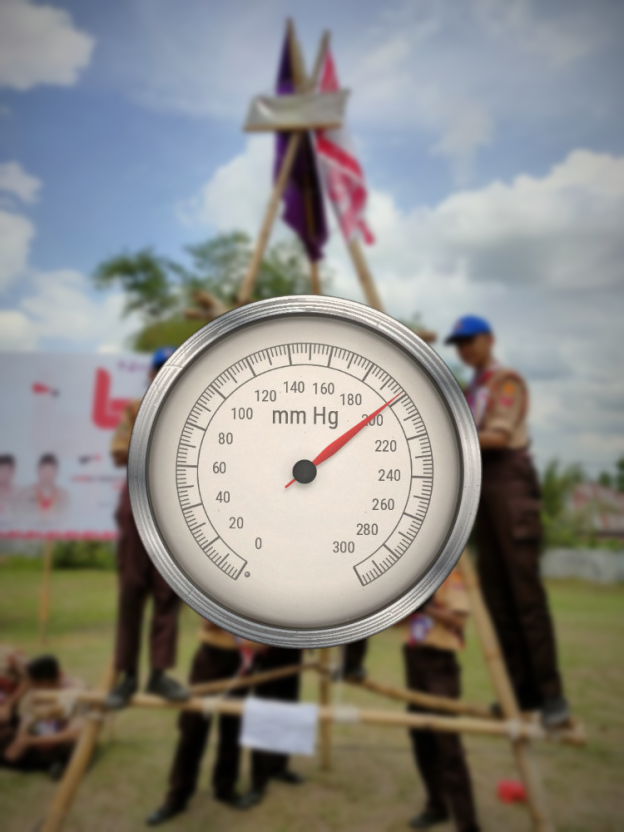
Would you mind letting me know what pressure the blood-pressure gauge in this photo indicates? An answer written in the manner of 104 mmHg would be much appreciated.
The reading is 198 mmHg
